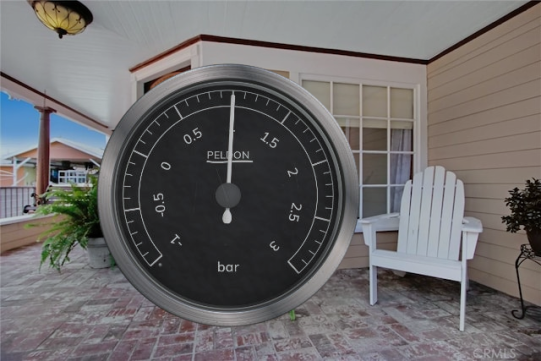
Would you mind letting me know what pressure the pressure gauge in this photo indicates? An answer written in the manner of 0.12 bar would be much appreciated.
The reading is 1 bar
